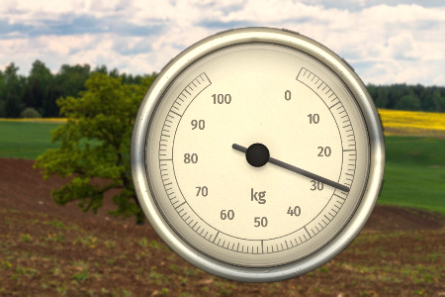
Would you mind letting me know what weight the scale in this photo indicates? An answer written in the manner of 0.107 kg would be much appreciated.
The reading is 28 kg
